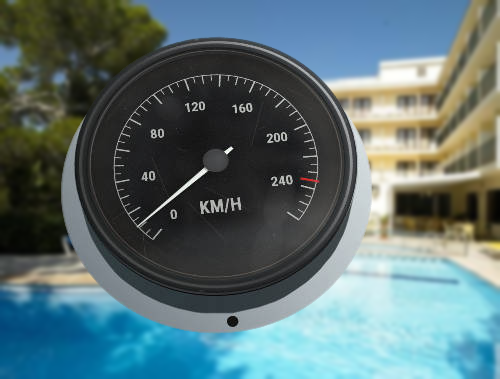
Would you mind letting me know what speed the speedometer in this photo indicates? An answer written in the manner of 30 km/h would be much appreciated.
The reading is 10 km/h
